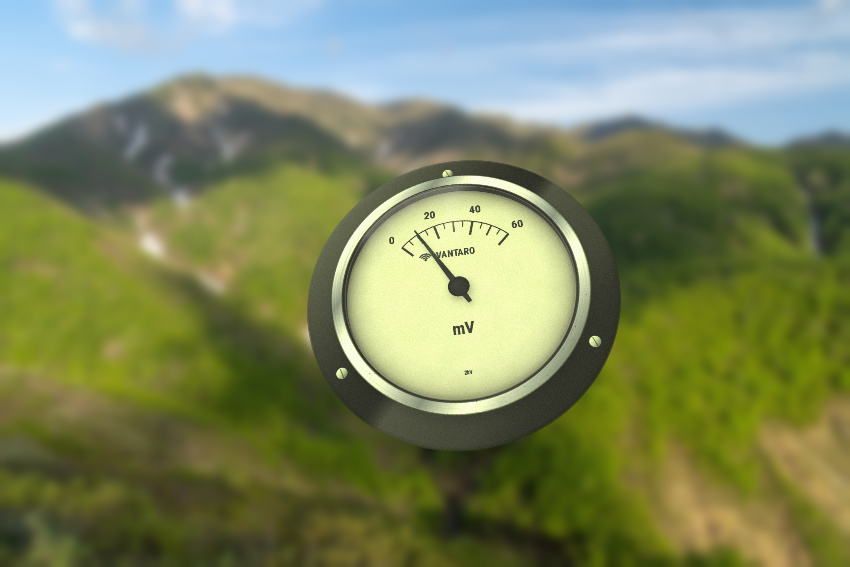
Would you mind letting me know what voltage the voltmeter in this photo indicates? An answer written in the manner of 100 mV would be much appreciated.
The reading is 10 mV
